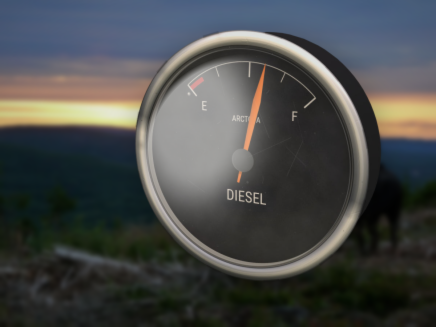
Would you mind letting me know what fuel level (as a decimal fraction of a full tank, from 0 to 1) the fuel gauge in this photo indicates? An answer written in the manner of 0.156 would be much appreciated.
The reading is 0.625
